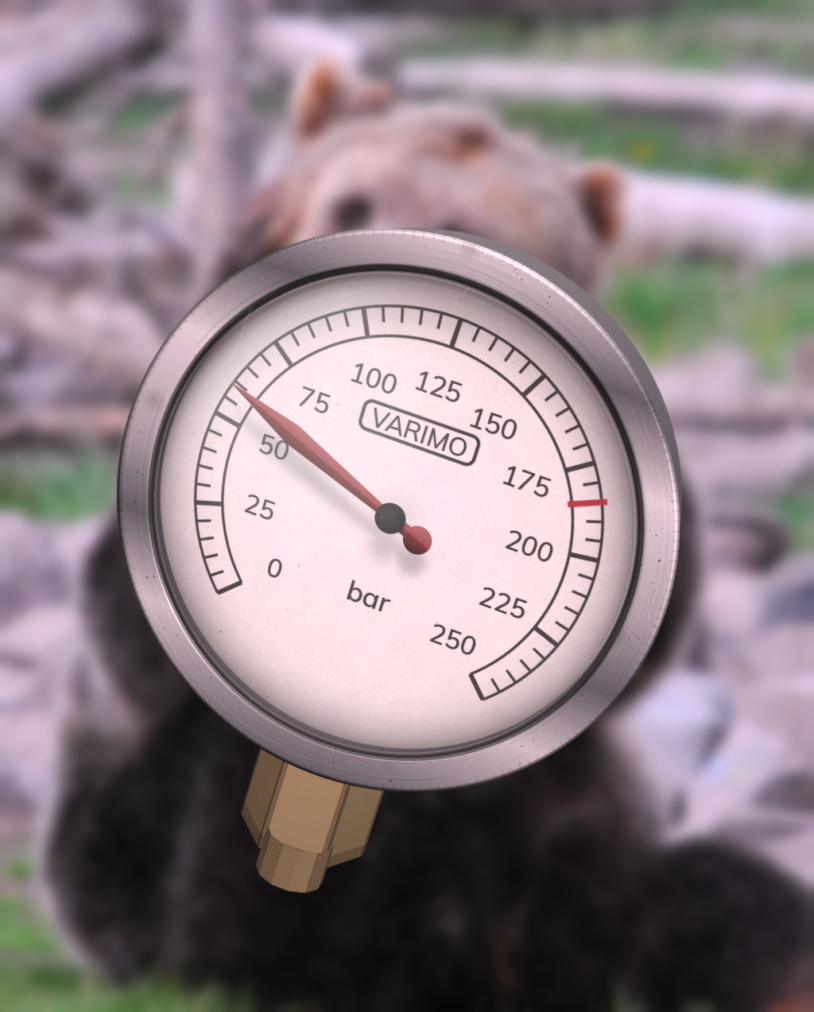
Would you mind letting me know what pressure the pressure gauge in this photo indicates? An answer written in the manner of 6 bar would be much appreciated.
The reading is 60 bar
